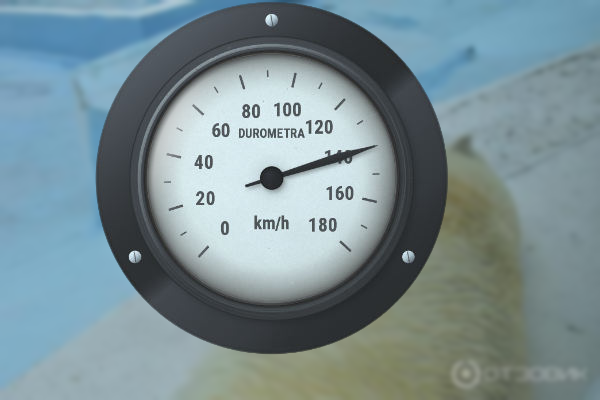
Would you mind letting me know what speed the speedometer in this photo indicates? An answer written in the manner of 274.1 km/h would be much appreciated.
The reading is 140 km/h
